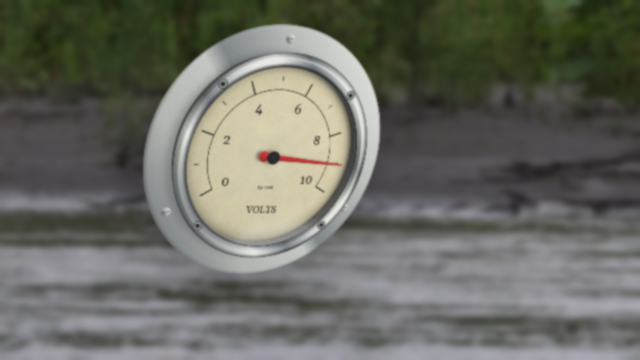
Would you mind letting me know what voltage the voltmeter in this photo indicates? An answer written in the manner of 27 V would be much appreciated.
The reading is 9 V
